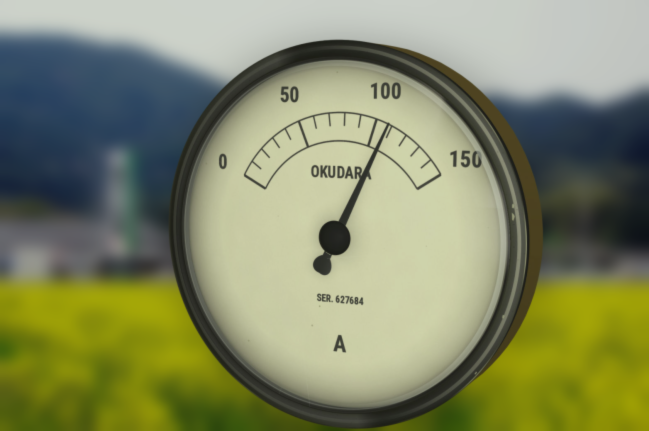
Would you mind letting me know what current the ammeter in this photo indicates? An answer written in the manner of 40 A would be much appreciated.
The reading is 110 A
